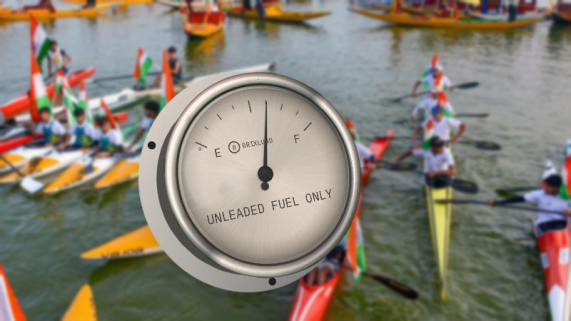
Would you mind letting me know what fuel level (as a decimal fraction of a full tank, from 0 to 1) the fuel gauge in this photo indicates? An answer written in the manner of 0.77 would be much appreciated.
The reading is 0.625
